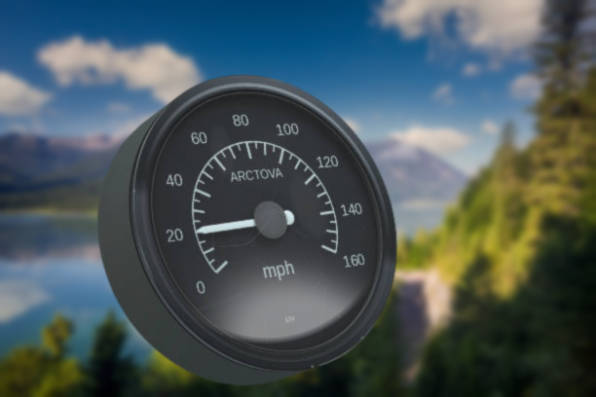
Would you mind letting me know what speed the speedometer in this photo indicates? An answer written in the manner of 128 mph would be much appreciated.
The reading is 20 mph
